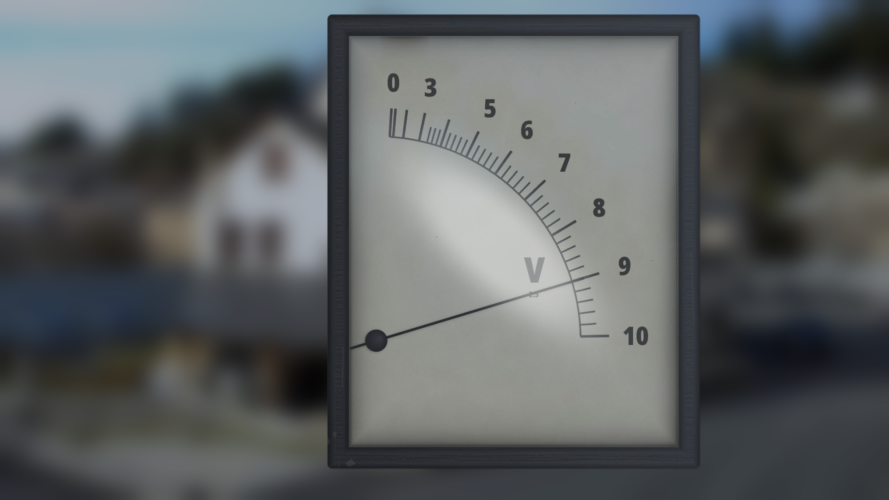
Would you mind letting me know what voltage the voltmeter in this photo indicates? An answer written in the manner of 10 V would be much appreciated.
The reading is 9 V
